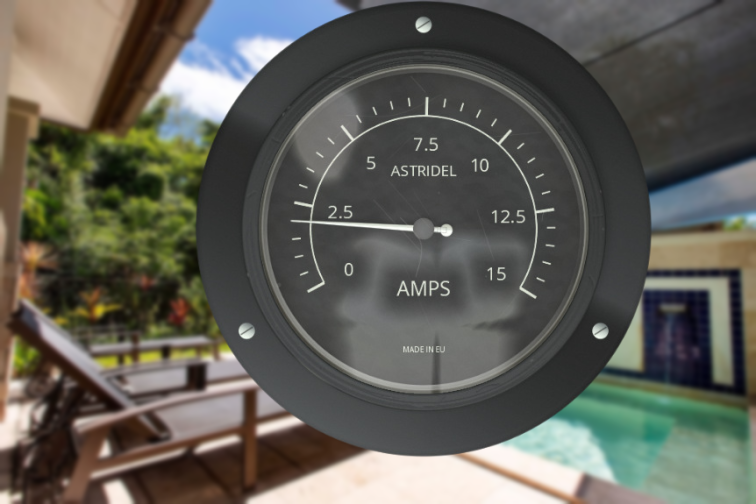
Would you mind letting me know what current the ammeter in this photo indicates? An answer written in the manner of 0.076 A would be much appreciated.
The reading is 2 A
